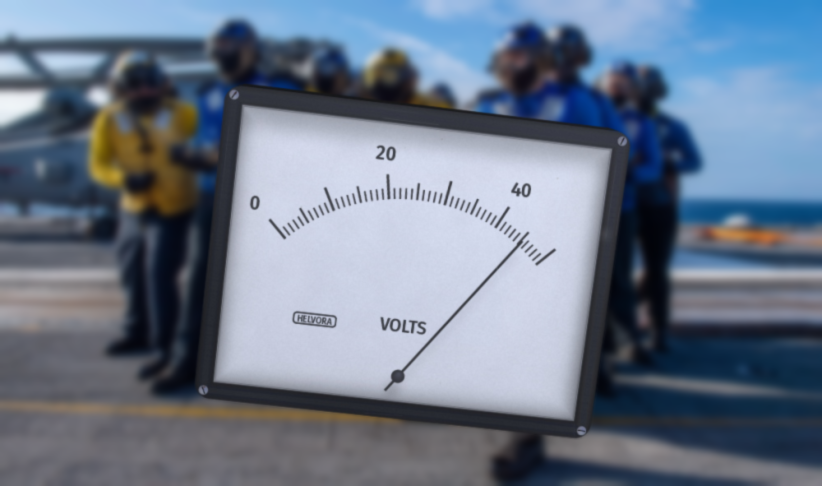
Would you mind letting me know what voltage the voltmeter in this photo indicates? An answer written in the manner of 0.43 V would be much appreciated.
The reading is 45 V
